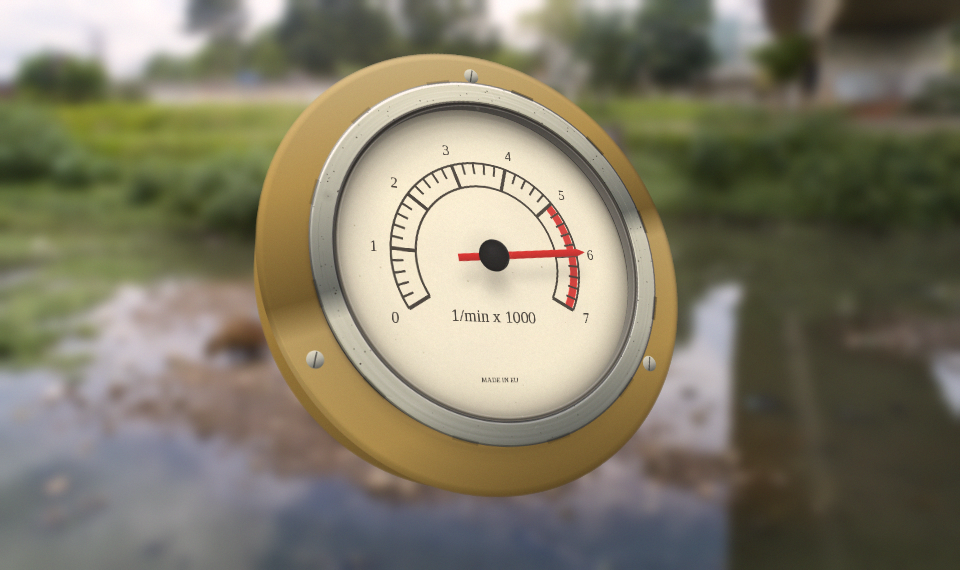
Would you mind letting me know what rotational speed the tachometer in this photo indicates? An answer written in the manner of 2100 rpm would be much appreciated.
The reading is 6000 rpm
